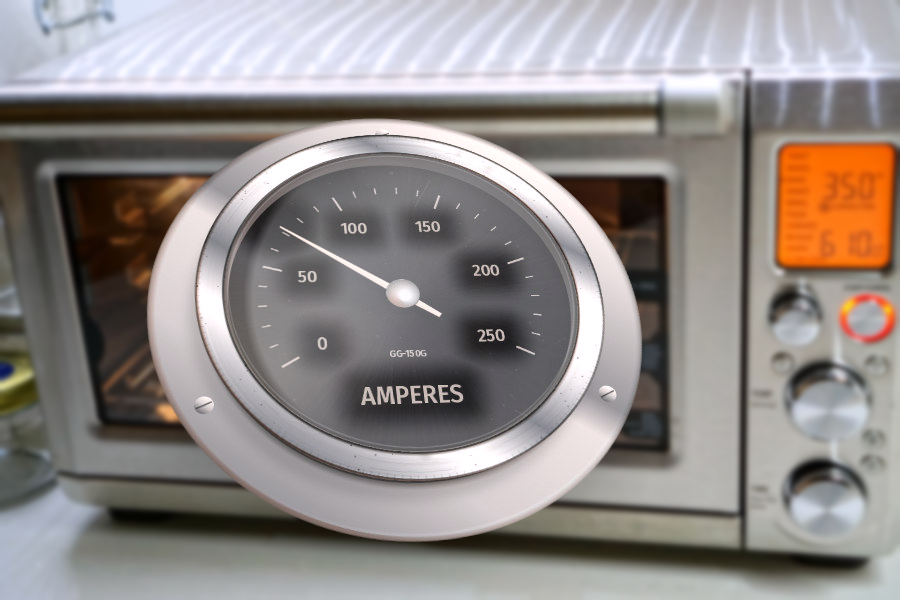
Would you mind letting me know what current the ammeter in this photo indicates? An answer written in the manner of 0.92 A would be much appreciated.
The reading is 70 A
